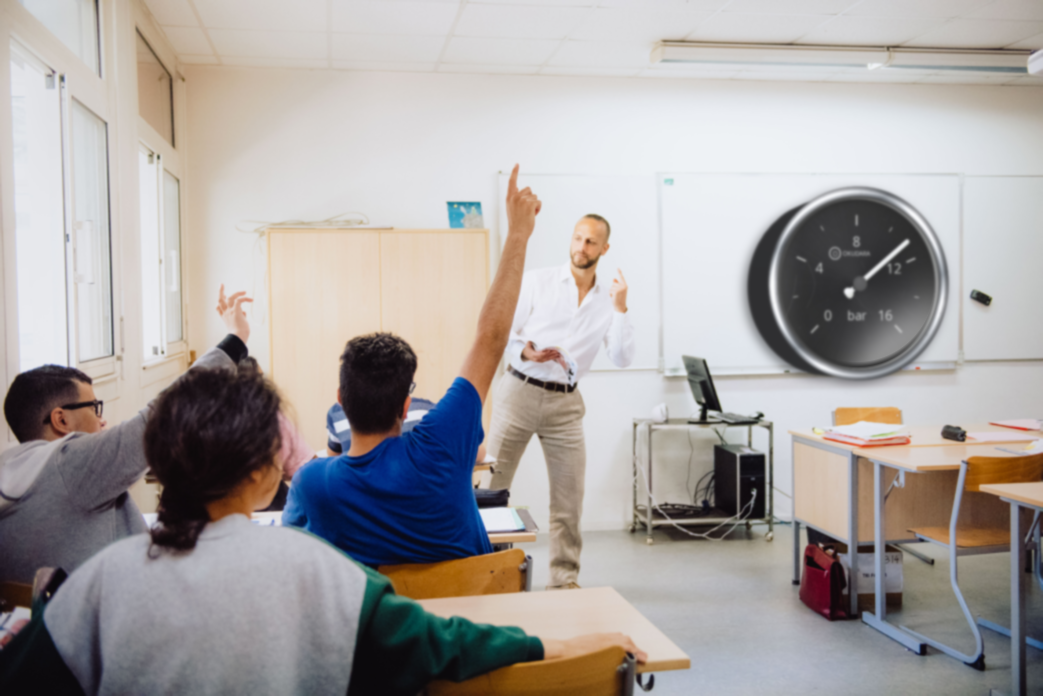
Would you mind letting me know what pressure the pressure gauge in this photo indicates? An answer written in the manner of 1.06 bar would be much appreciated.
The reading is 11 bar
